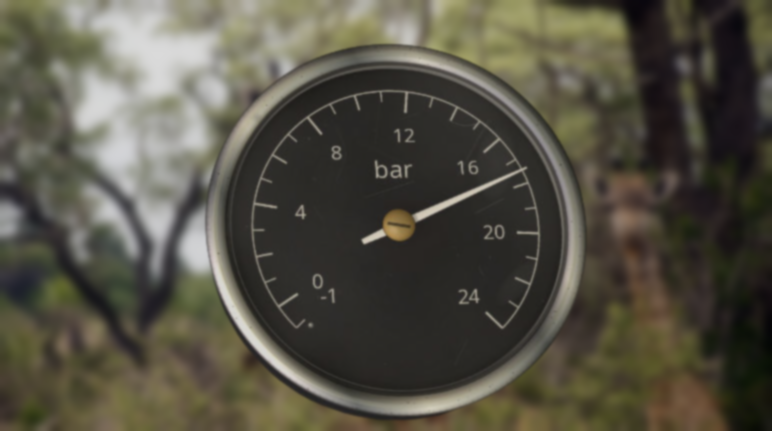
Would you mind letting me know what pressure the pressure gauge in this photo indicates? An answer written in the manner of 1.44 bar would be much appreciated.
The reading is 17.5 bar
